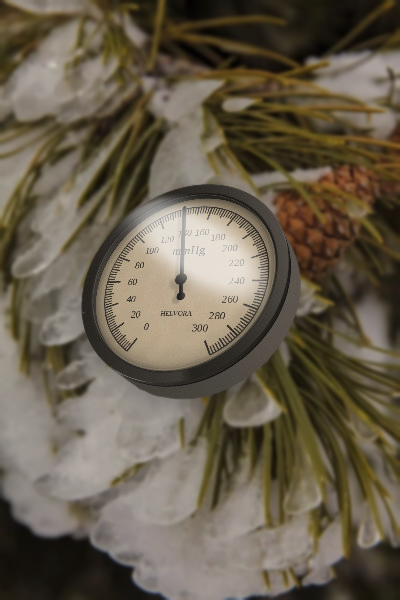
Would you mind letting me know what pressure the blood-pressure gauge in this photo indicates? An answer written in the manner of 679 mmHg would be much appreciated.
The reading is 140 mmHg
